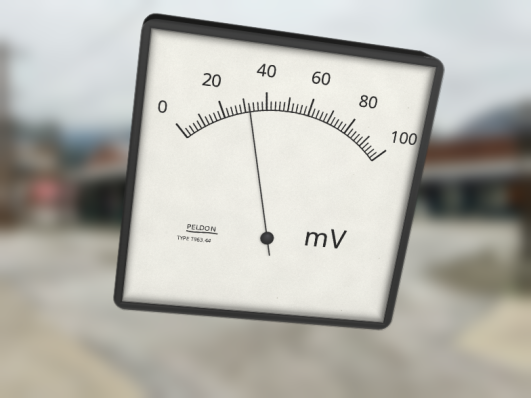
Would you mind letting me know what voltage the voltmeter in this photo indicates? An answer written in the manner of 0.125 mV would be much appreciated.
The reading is 32 mV
